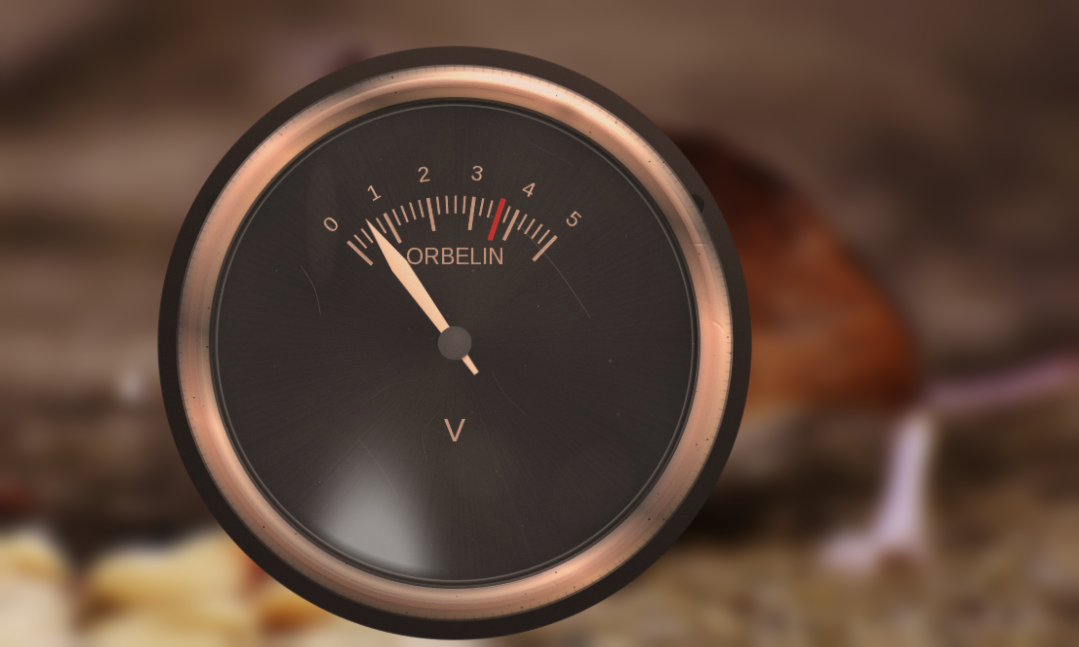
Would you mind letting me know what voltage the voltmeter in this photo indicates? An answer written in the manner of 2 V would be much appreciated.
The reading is 0.6 V
